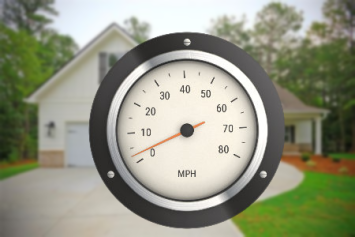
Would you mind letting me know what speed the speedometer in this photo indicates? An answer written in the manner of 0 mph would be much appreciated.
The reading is 2.5 mph
